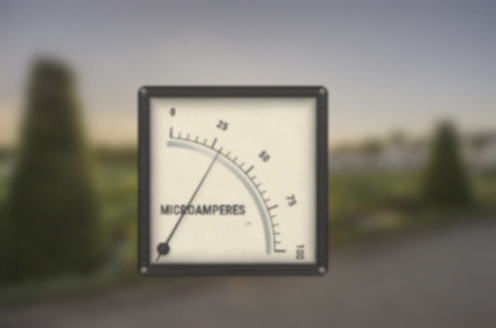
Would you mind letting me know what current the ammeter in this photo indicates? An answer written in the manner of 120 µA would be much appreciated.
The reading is 30 µA
